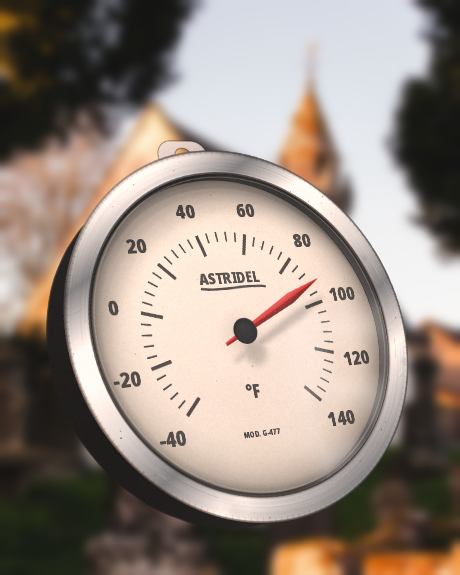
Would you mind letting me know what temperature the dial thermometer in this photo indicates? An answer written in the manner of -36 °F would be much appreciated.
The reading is 92 °F
